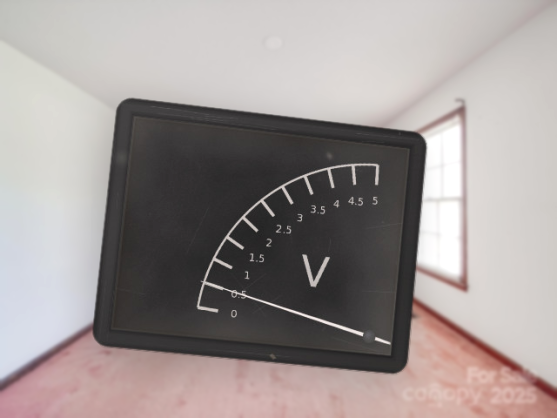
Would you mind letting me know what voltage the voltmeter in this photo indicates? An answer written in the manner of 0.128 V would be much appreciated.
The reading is 0.5 V
